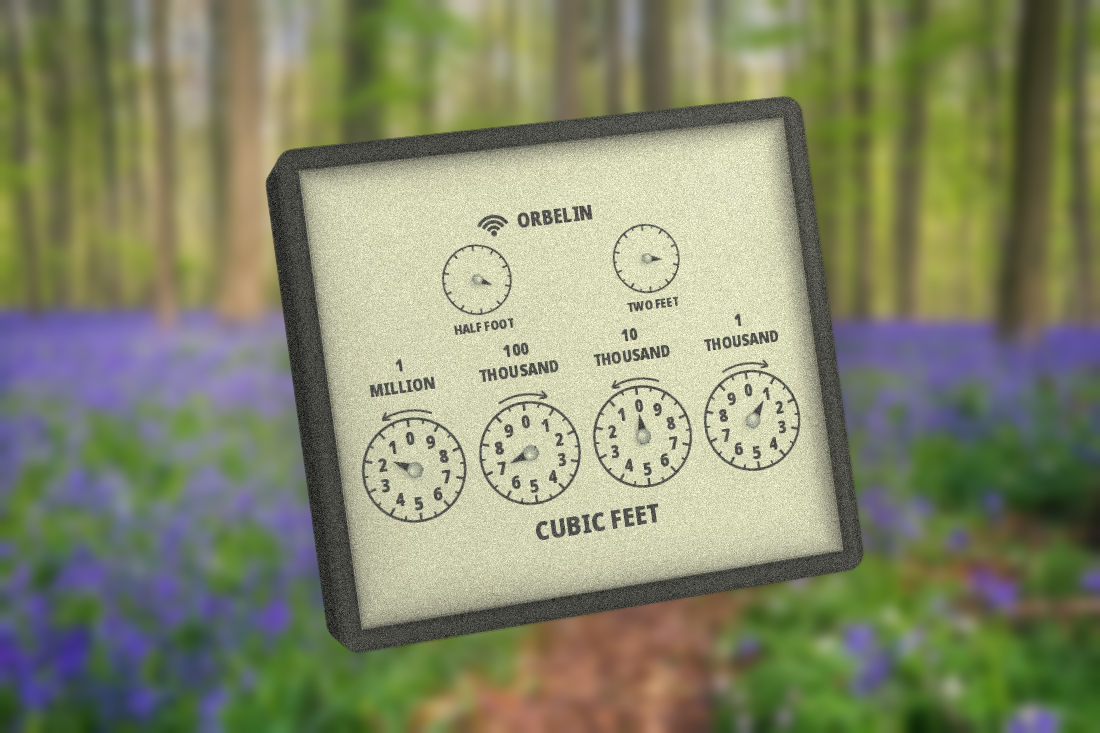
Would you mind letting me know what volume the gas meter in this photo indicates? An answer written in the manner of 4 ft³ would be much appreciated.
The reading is 170100 ft³
